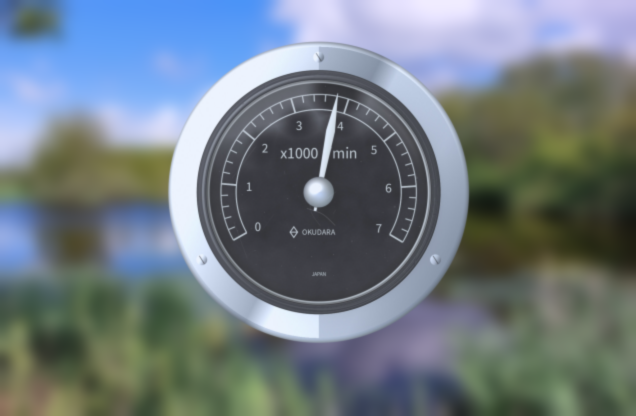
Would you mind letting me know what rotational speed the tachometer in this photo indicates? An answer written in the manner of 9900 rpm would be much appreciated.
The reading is 3800 rpm
